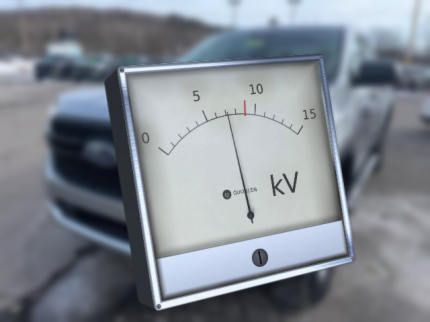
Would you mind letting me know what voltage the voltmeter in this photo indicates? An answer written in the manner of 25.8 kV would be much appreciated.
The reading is 7 kV
